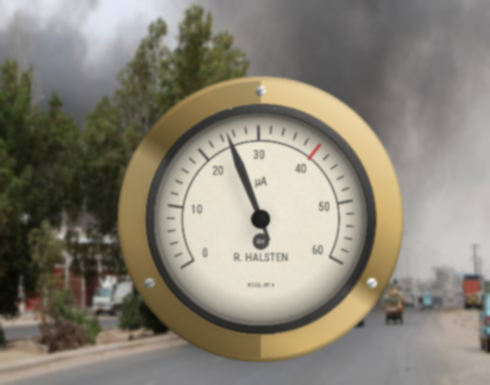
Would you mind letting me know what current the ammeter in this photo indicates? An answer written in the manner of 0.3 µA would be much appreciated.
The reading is 25 µA
